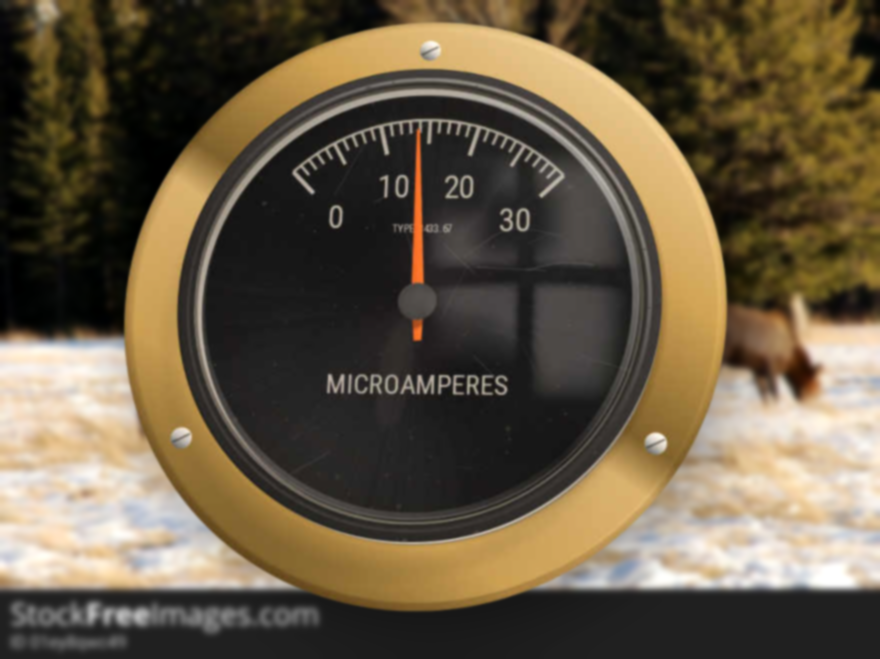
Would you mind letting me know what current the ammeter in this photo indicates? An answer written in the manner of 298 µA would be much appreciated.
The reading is 14 µA
